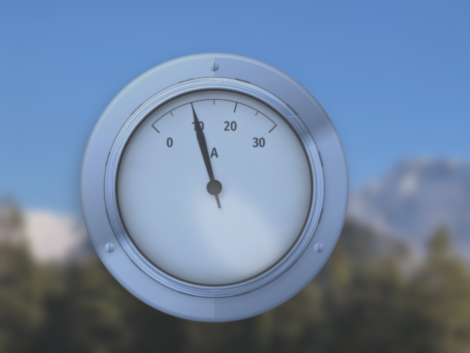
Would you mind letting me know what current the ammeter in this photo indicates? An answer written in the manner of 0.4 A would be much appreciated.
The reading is 10 A
